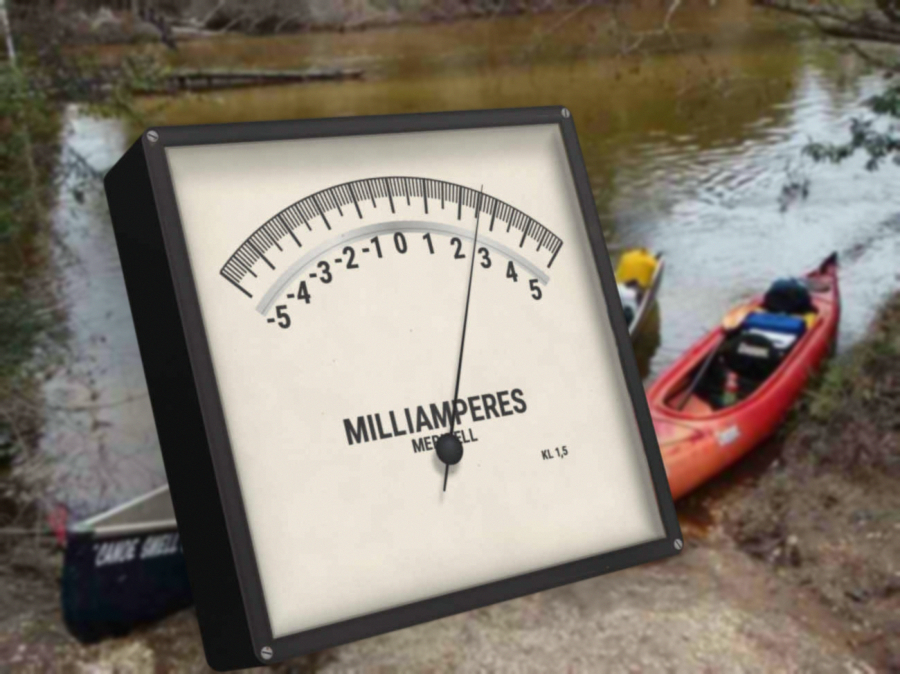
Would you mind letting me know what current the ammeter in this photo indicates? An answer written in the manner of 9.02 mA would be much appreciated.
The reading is 2.5 mA
